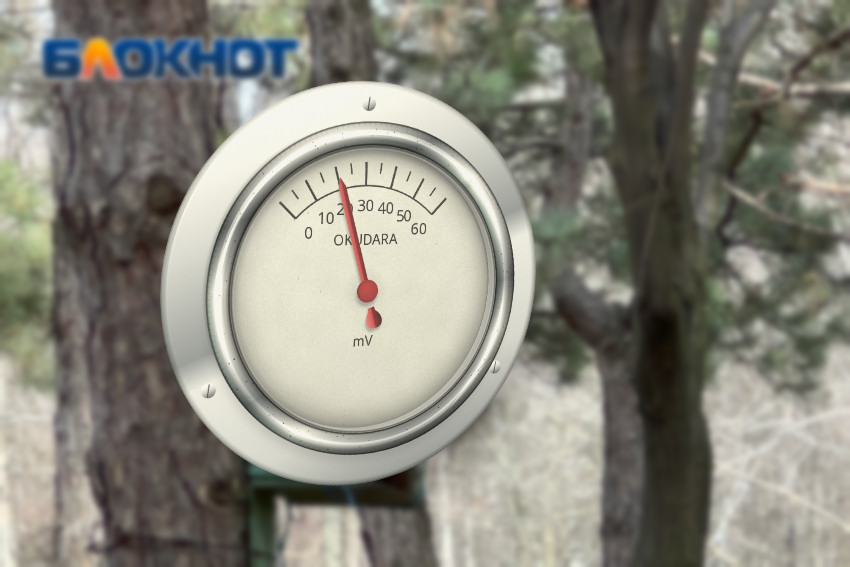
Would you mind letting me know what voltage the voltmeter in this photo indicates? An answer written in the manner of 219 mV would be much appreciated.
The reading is 20 mV
